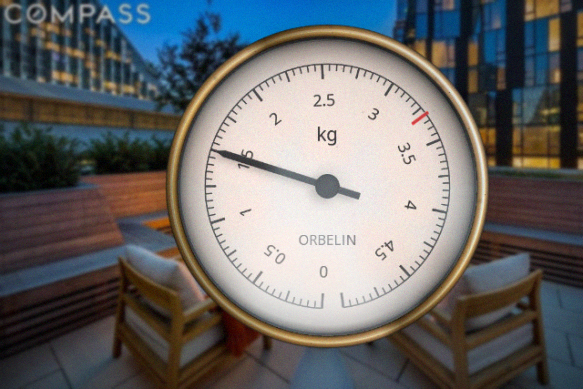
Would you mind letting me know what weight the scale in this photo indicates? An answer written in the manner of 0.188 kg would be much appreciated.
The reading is 1.5 kg
